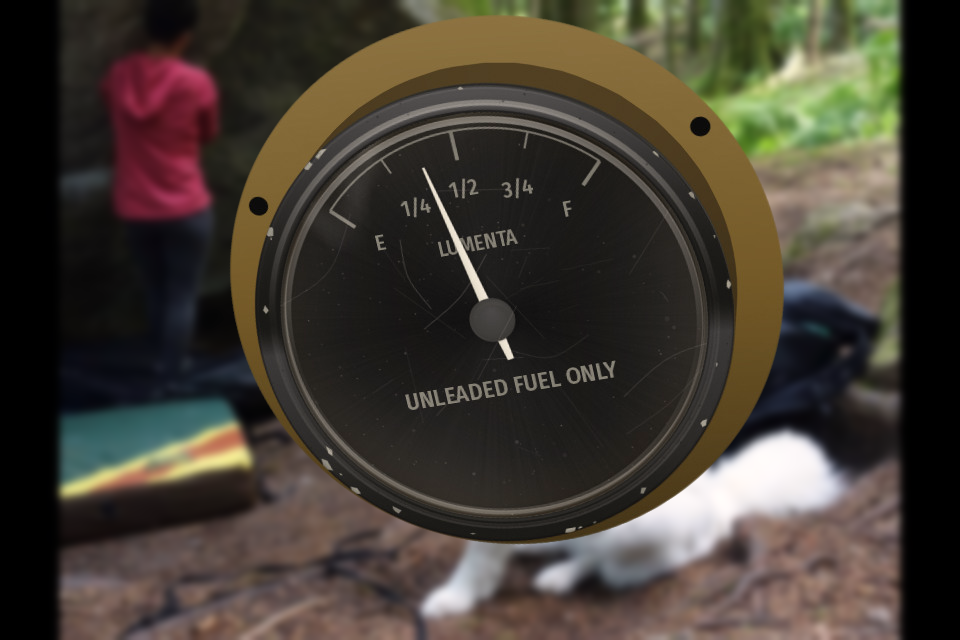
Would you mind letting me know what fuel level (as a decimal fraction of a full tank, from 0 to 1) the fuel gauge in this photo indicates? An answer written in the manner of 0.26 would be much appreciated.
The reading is 0.375
